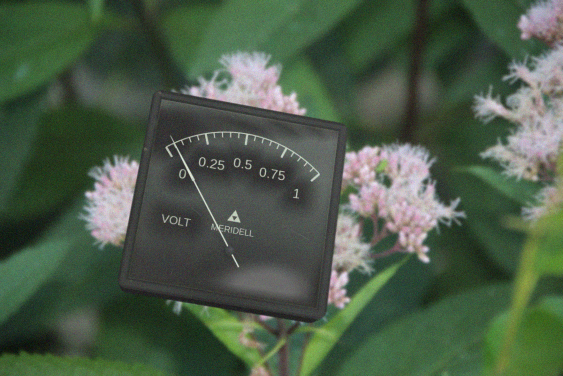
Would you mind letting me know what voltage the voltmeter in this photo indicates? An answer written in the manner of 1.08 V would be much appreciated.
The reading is 0.05 V
